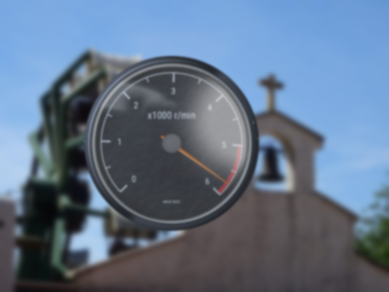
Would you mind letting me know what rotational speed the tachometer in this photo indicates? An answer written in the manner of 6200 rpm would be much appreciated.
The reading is 5750 rpm
